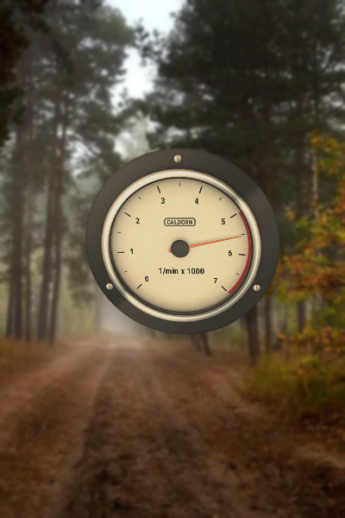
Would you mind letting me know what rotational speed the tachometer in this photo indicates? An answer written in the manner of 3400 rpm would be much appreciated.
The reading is 5500 rpm
